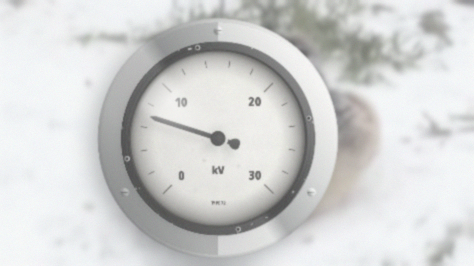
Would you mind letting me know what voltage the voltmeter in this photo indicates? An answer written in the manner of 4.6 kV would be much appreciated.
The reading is 7 kV
